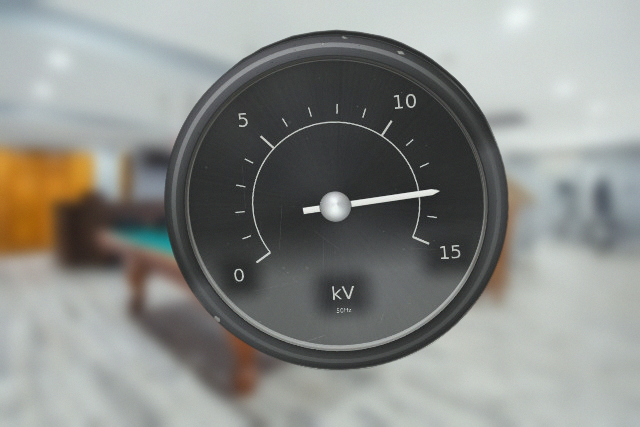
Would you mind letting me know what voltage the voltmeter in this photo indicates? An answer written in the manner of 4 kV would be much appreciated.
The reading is 13 kV
